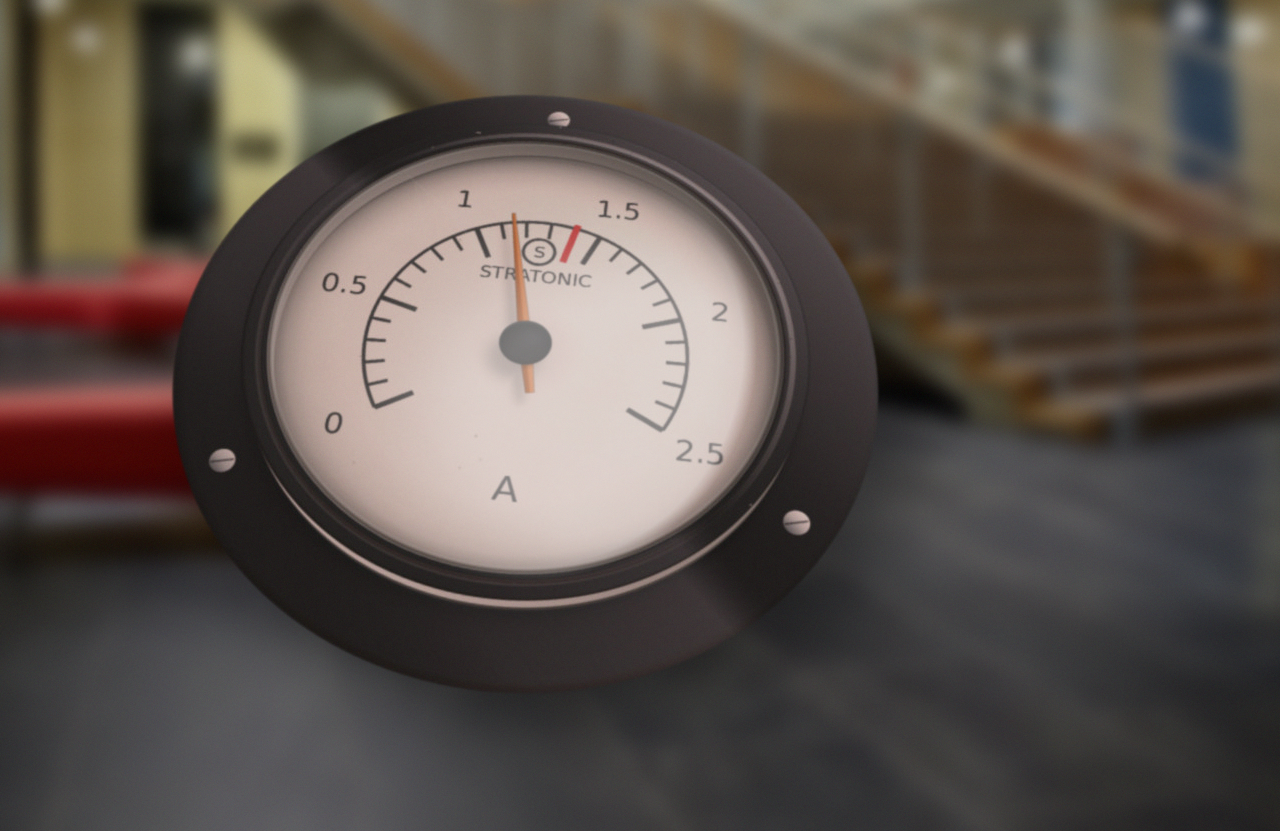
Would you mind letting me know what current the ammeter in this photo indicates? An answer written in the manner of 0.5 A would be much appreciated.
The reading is 1.15 A
